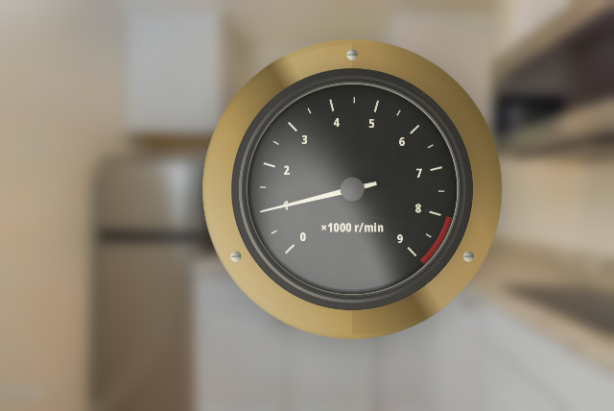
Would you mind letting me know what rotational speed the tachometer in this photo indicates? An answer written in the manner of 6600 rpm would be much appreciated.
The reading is 1000 rpm
